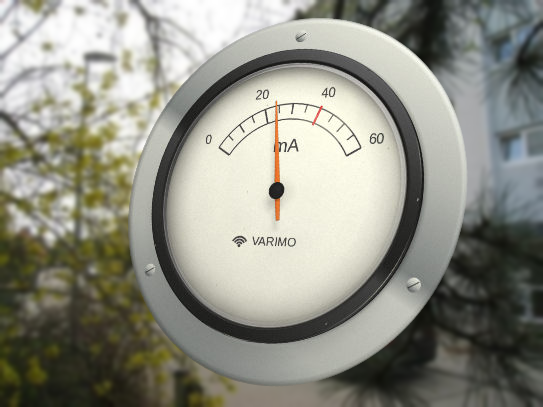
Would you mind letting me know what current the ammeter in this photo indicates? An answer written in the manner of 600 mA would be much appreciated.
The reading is 25 mA
